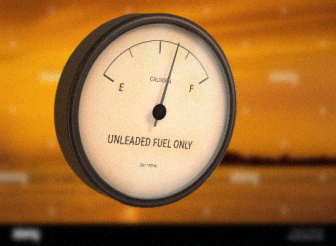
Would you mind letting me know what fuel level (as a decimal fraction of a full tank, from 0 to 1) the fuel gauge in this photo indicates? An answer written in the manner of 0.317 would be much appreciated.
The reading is 0.625
